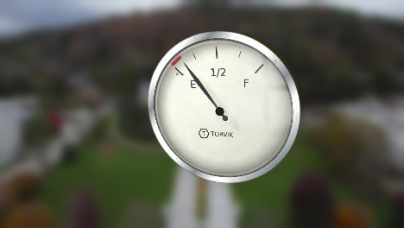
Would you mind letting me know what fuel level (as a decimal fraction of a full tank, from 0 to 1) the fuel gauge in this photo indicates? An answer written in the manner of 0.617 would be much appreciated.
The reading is 0.125
